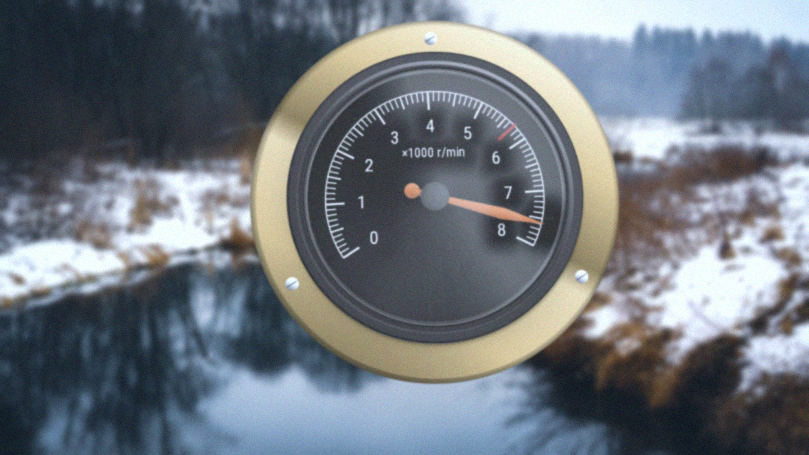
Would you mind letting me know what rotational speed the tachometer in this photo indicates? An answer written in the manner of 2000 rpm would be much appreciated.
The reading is 7600 rpm
